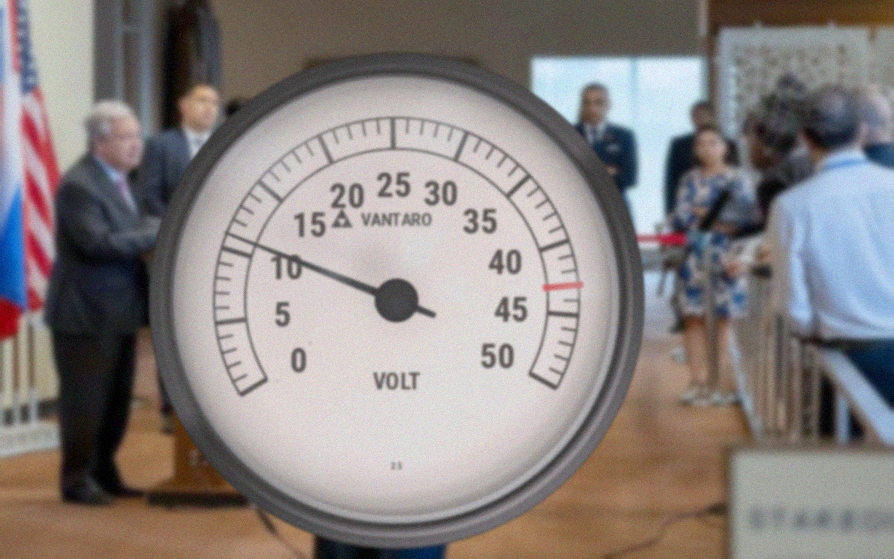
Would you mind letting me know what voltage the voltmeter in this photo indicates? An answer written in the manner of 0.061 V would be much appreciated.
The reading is 11 V
